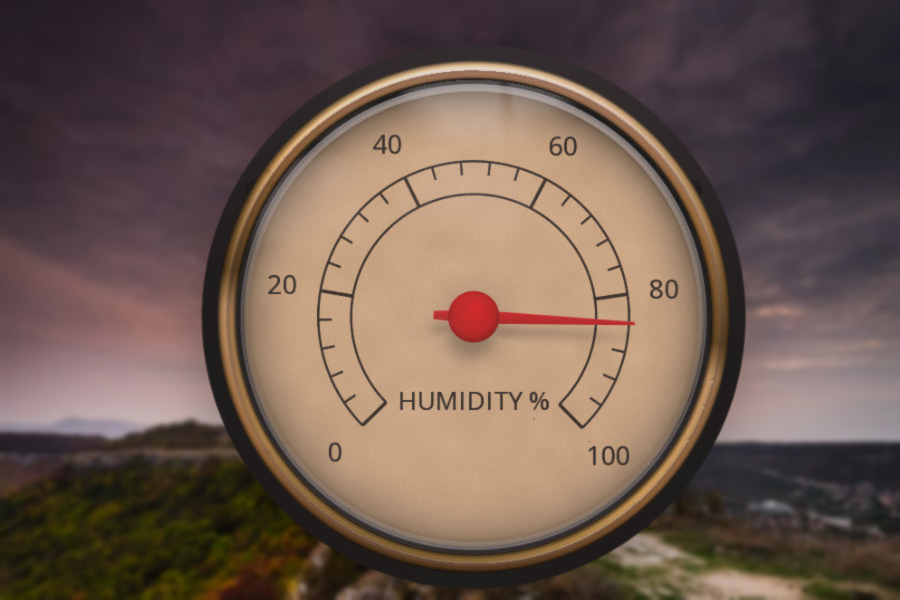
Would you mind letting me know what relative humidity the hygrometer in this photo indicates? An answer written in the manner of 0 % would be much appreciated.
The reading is 84 %
